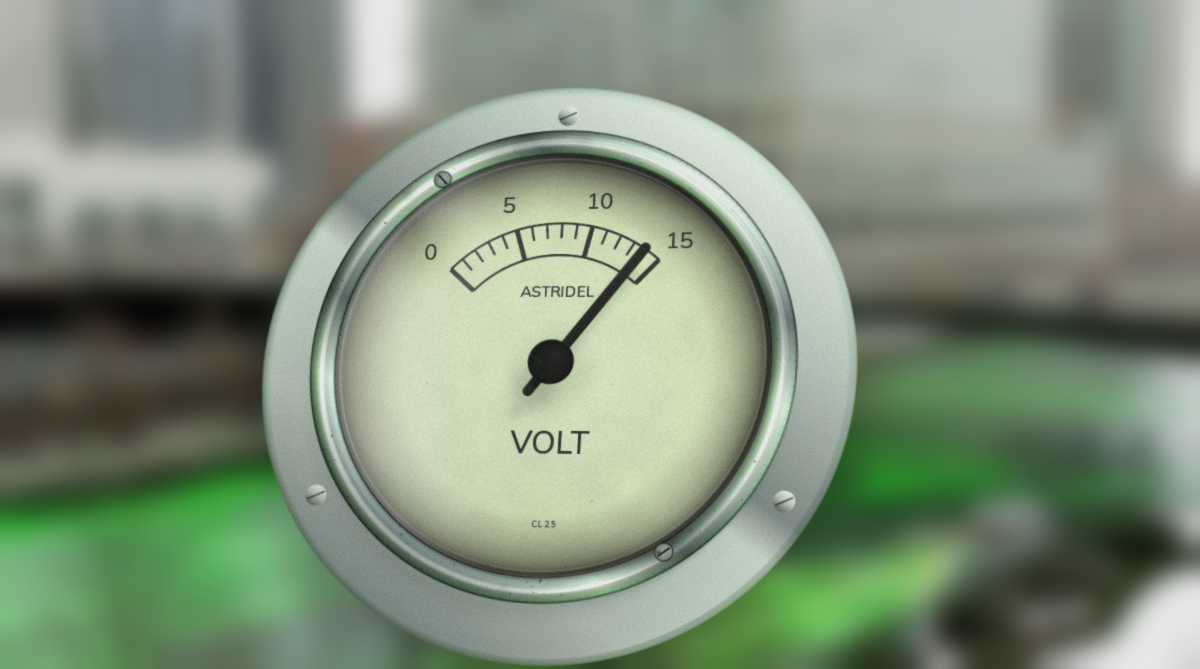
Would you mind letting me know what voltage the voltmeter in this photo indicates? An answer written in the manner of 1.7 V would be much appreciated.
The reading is 14 V
